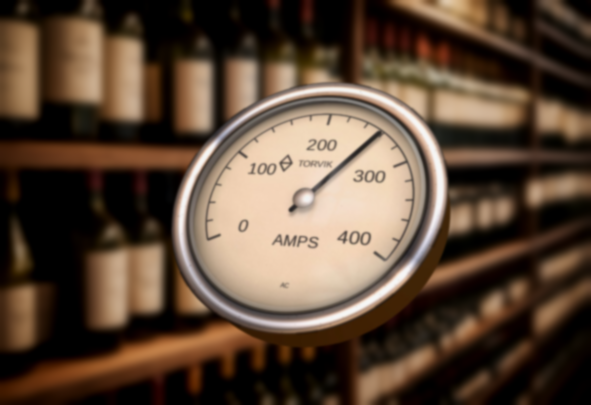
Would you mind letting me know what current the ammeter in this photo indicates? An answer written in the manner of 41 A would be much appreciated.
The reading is 260 A
